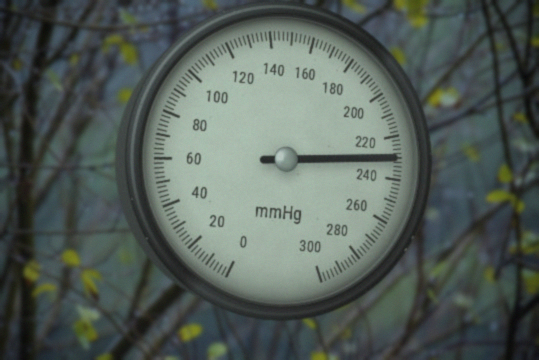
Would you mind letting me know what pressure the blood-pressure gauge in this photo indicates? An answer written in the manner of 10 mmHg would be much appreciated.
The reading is 230 mmHg
